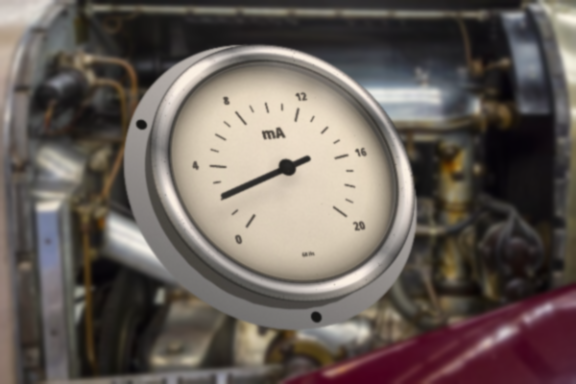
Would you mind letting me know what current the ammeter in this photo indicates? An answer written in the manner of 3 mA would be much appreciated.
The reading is 2 mA
